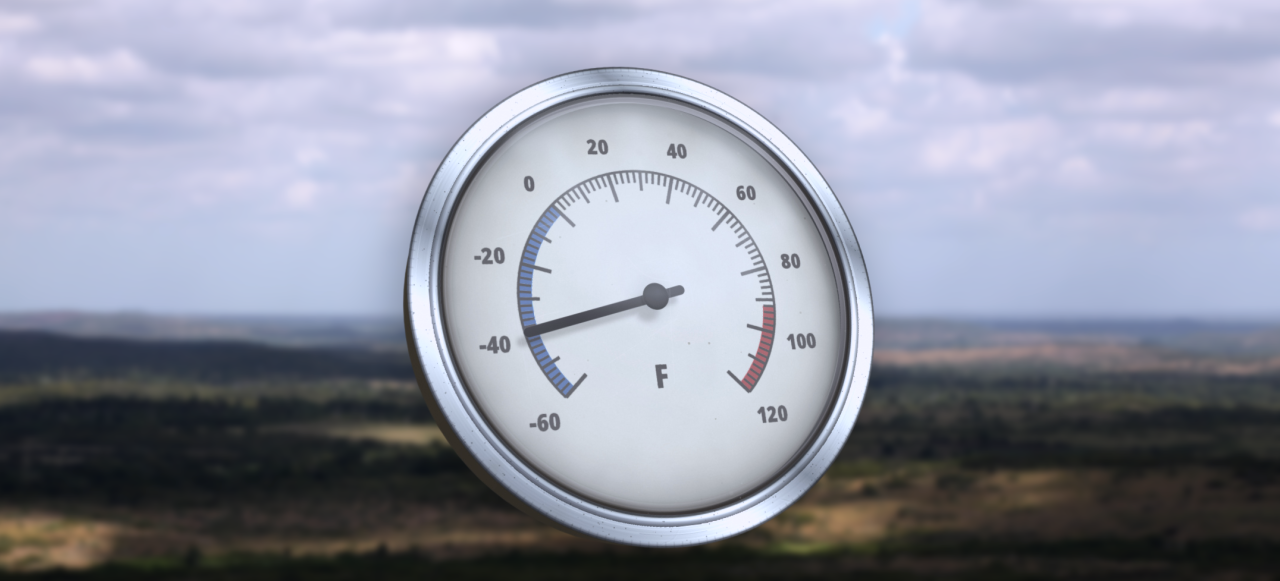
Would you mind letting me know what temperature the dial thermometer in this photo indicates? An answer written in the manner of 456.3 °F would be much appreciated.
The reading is -40 °F
